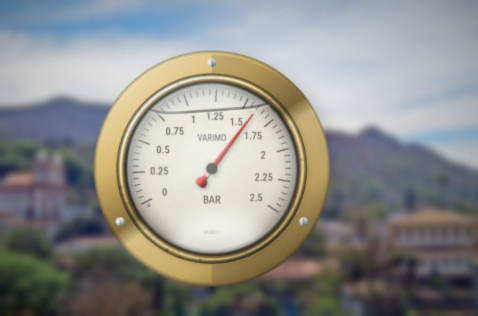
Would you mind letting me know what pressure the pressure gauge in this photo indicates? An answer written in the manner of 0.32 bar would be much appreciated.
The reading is 1.6 bar
